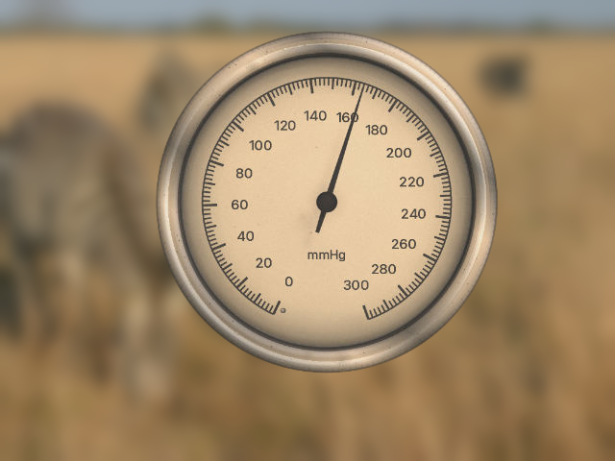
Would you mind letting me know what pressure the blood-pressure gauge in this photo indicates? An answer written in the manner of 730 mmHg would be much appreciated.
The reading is 164 mmHg
